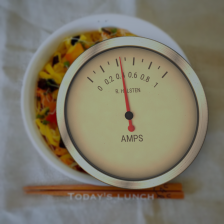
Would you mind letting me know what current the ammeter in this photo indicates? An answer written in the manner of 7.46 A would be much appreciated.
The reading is 0.45 A
